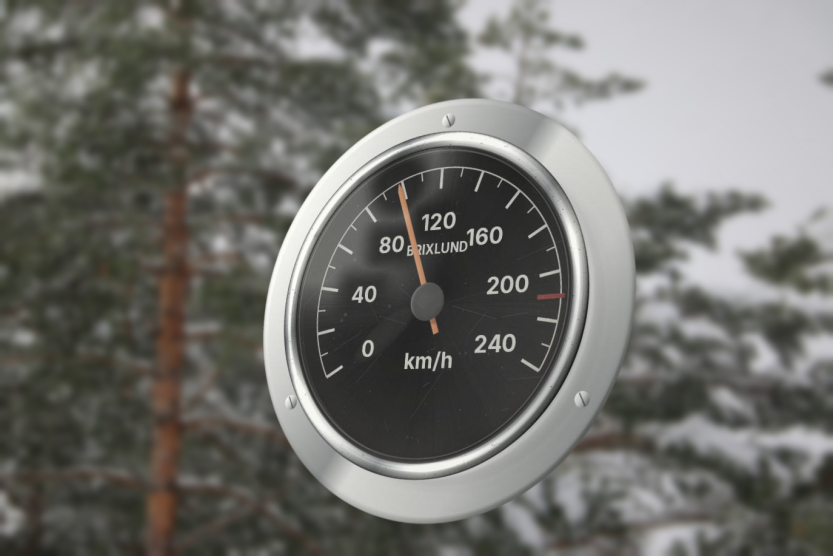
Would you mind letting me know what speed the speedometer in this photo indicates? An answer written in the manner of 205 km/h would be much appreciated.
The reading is 100 km/h
